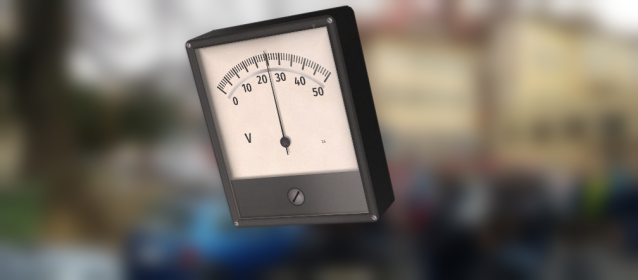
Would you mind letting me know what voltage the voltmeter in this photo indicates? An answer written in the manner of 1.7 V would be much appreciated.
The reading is 25 V
